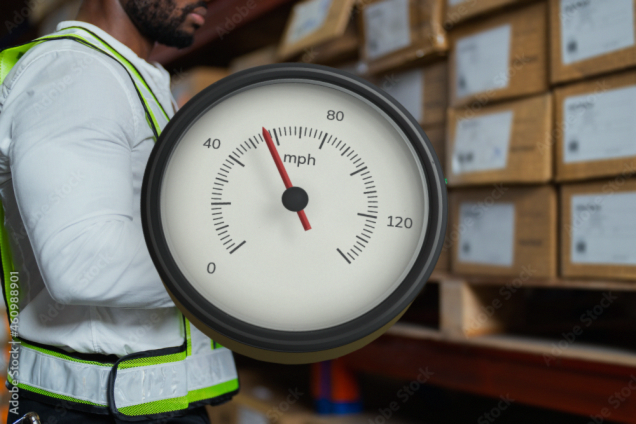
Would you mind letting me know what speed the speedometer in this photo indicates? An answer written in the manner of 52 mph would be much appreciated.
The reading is 56 mph
